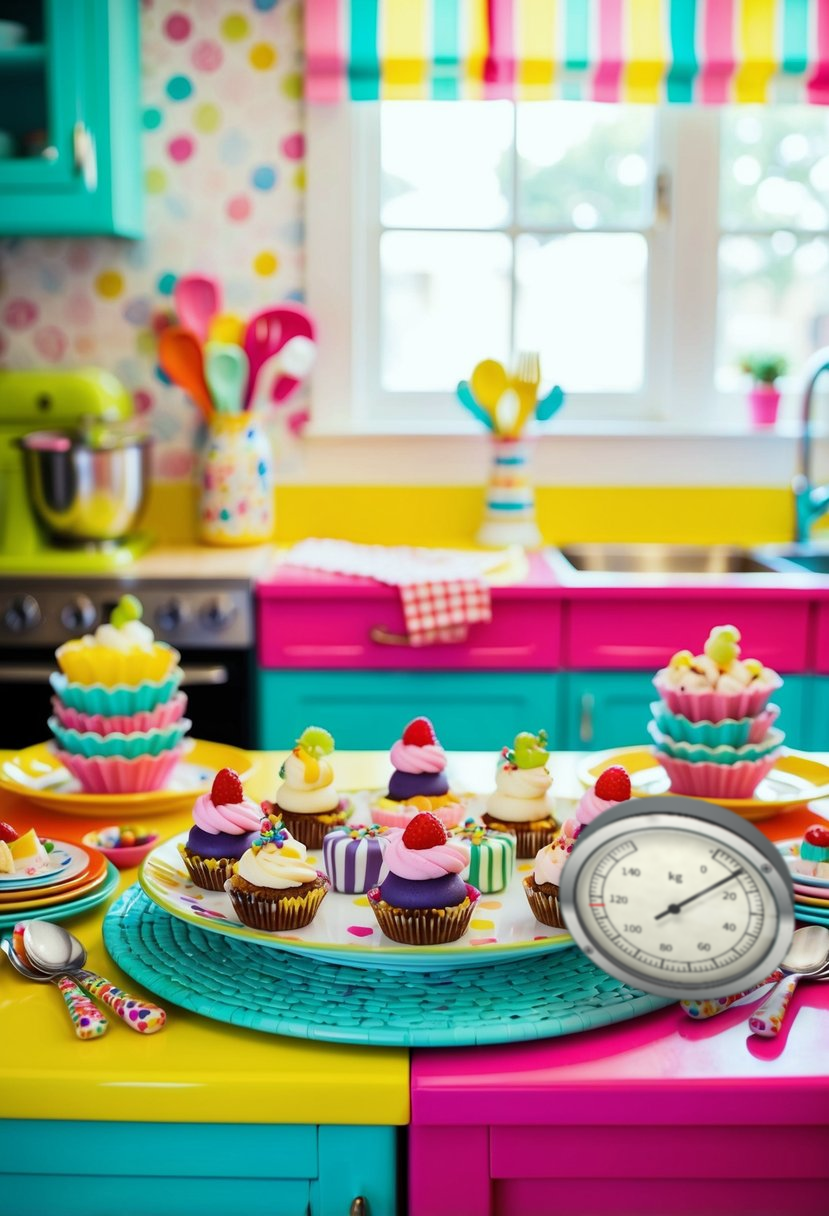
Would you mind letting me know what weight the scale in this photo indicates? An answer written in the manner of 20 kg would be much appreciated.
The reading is 10 kg
